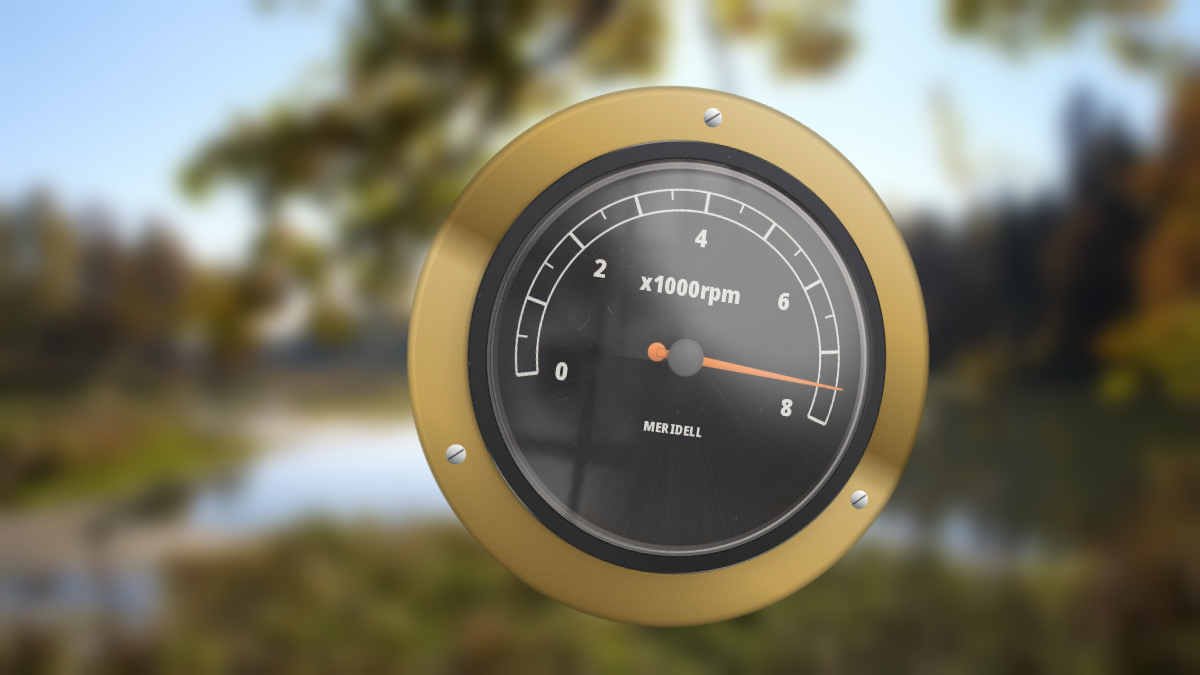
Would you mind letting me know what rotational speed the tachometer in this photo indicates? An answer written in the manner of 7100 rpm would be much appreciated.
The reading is 7500 rpm
